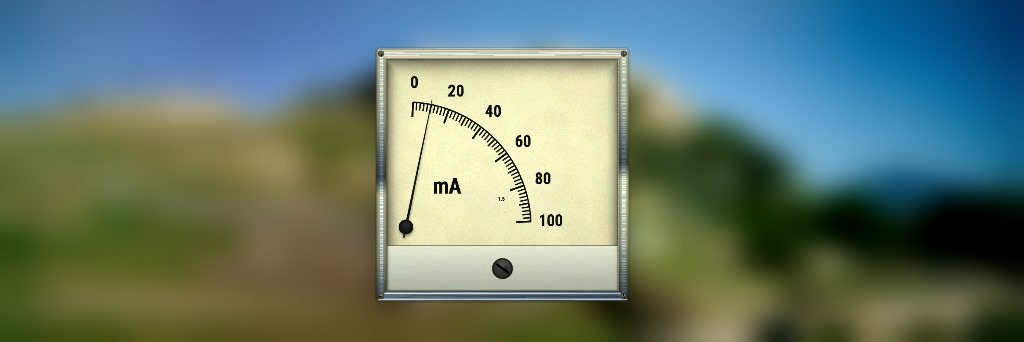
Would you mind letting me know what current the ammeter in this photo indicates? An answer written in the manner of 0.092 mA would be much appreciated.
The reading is 10 mA
